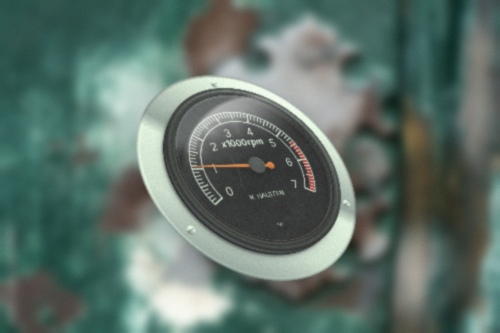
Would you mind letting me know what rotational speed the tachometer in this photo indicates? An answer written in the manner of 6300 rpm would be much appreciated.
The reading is 1000 rpm
